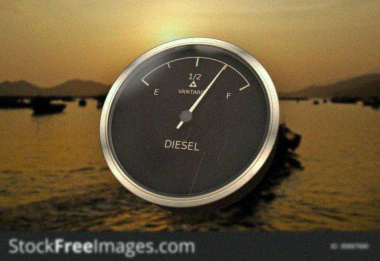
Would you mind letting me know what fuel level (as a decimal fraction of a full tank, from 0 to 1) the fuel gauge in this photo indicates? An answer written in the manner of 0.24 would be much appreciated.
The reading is 0.75
